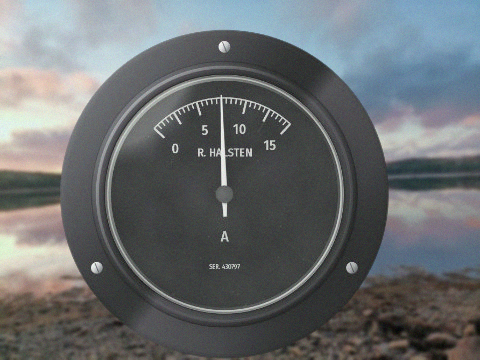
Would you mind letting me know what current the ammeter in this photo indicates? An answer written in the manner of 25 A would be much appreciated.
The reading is 7.5 A
